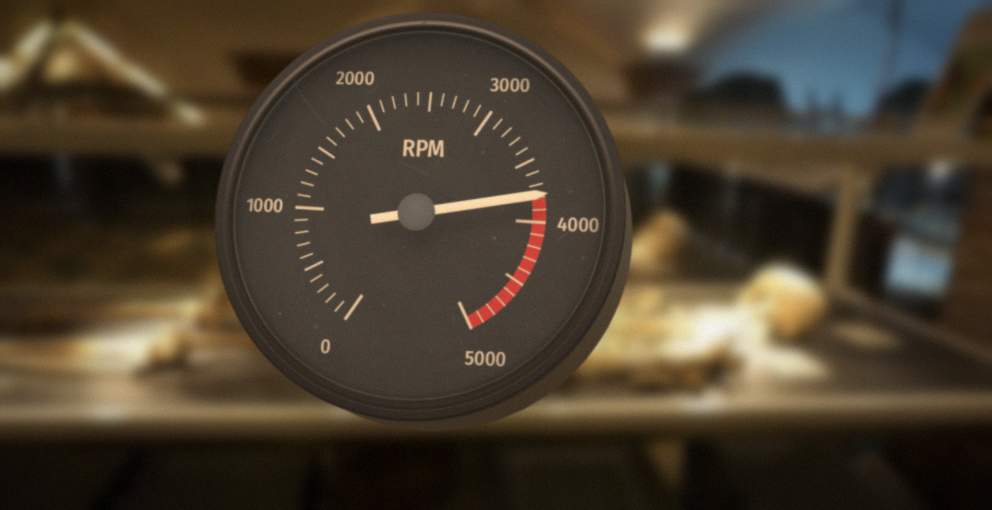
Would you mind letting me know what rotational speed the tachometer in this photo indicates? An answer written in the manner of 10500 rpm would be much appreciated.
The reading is 3800 rpm
